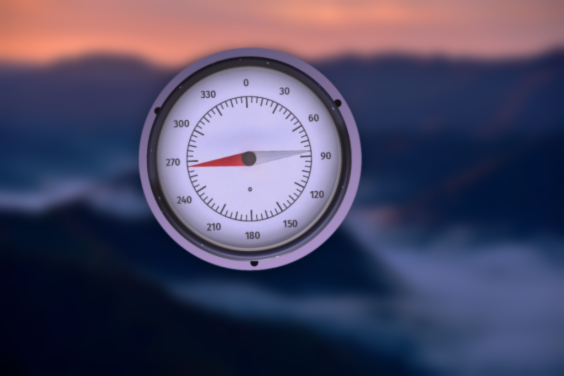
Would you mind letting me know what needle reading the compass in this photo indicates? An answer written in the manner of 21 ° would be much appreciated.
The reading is 265 °
